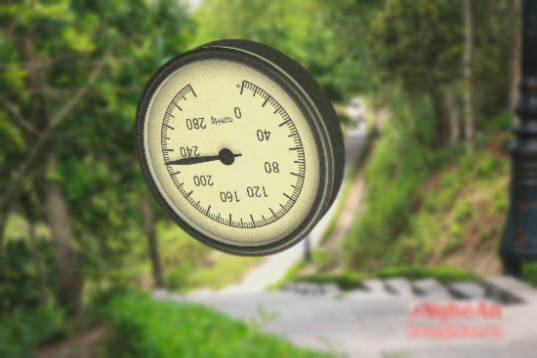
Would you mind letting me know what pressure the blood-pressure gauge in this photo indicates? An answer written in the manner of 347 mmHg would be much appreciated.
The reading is 230 mmHg
